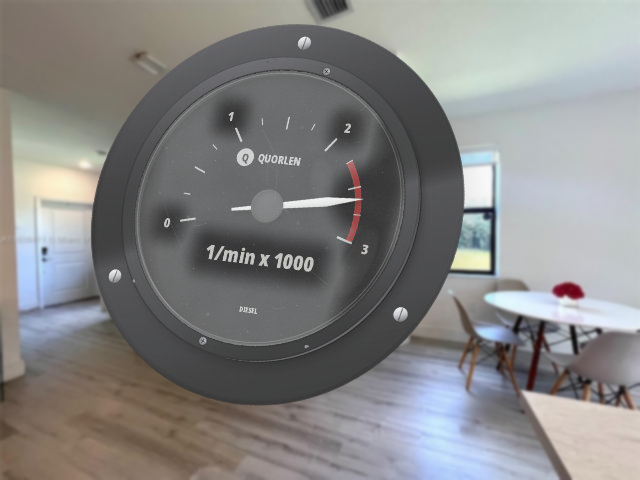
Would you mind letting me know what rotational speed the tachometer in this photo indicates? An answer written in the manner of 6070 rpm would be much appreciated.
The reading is 2625 rpm
